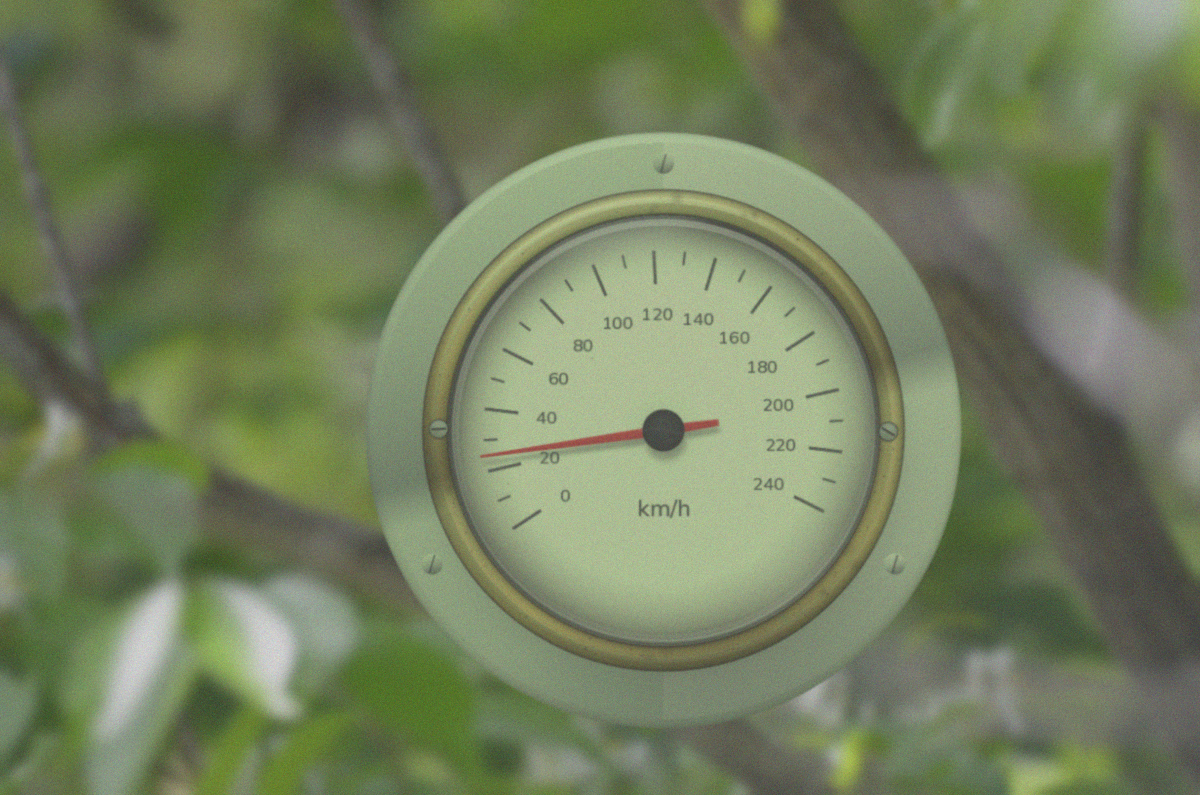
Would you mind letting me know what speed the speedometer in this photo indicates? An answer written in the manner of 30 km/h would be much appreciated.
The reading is 25 km/h
